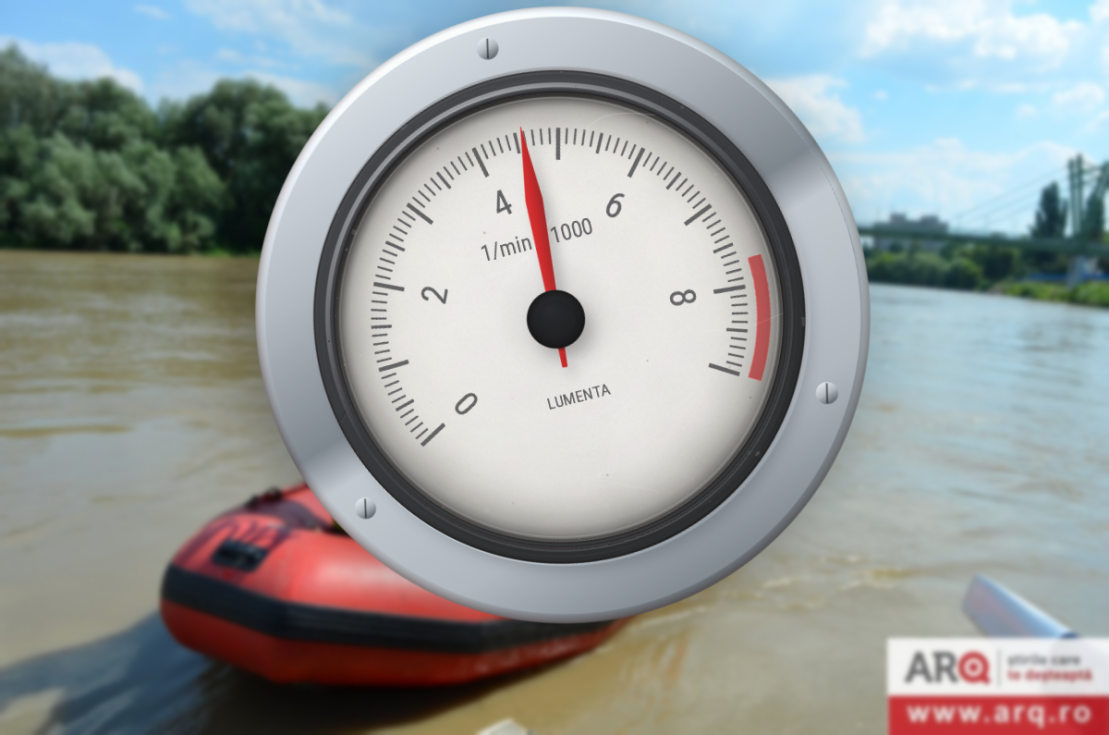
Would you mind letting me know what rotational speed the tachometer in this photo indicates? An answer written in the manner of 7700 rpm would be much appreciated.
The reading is 4600 rpm
